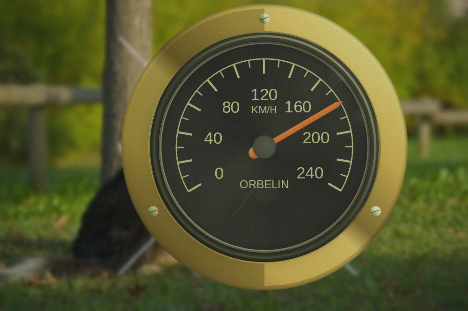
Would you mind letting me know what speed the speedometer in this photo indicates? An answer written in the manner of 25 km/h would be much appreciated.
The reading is 180 km/h
